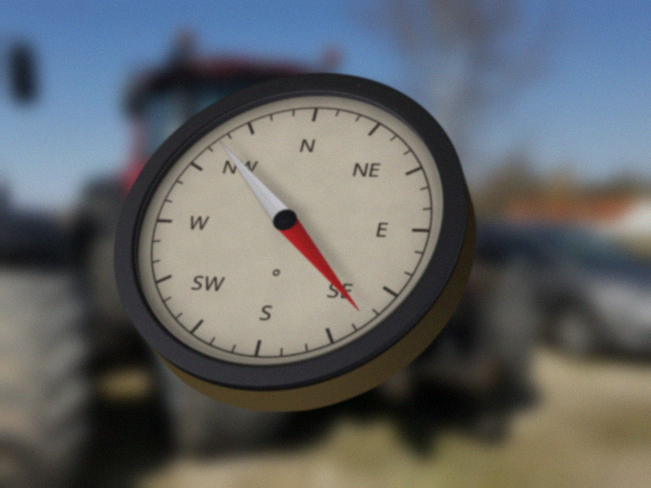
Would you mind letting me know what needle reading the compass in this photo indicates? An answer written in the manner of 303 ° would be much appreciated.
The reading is 135 °
